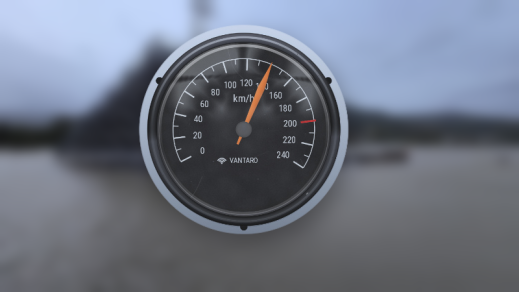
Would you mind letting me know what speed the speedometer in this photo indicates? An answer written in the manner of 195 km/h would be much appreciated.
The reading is 140 km/h
